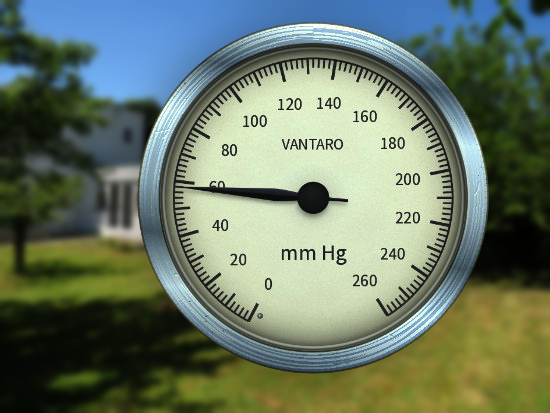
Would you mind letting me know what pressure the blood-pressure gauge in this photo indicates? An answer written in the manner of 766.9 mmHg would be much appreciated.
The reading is 58 mmHg
